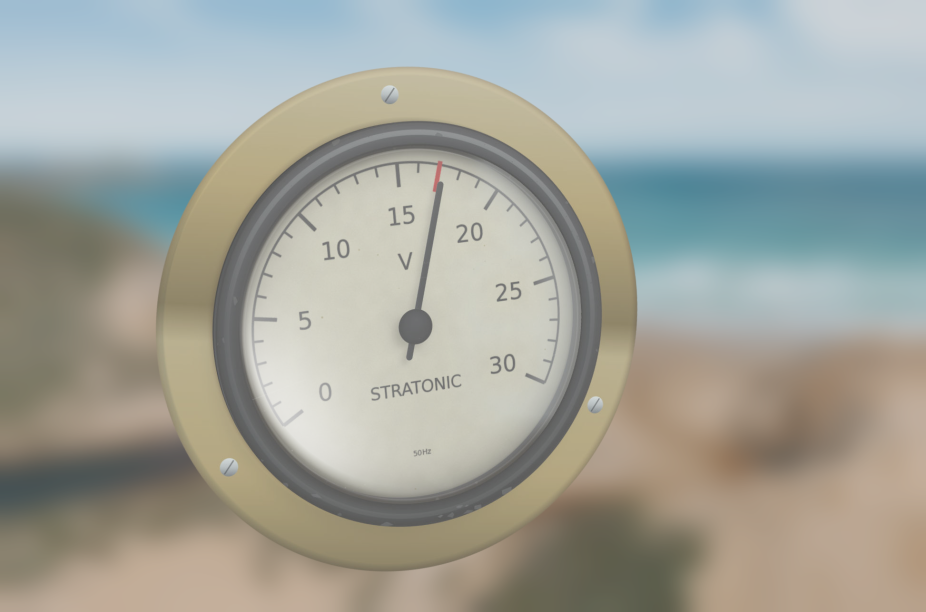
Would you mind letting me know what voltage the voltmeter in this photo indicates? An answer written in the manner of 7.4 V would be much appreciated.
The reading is 17 V
